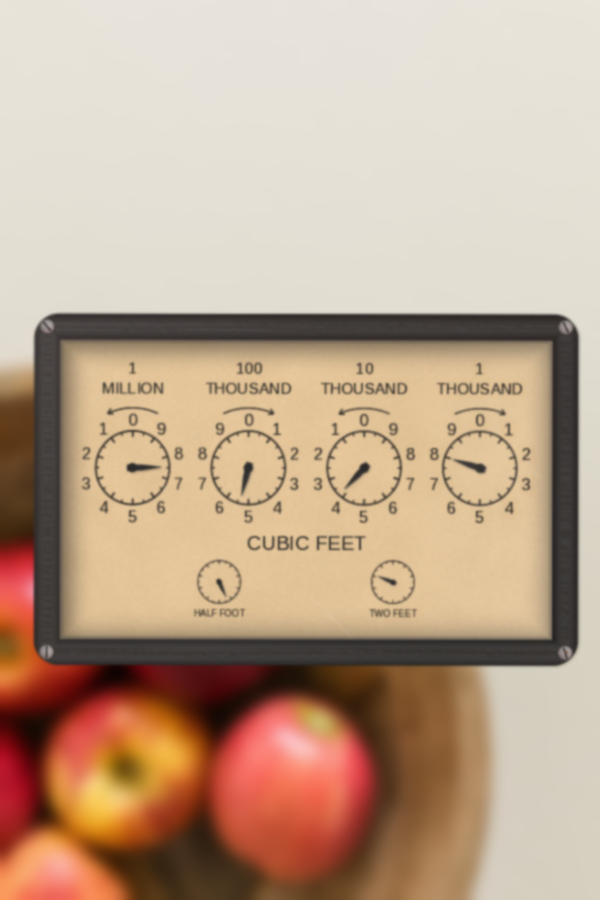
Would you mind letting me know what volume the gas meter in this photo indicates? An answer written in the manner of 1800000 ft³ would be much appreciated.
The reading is 753800 ft³
